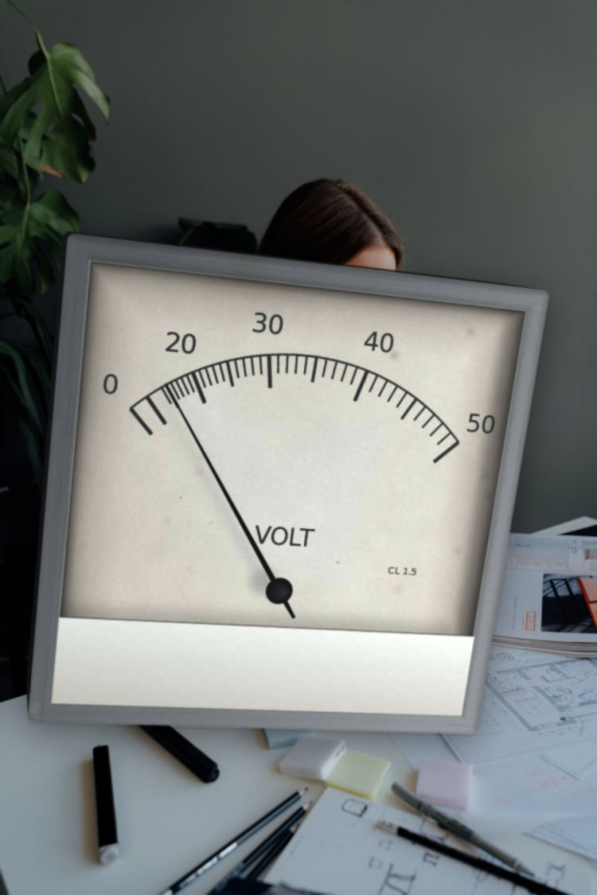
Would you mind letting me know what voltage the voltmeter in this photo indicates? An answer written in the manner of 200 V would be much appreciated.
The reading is 15 V
